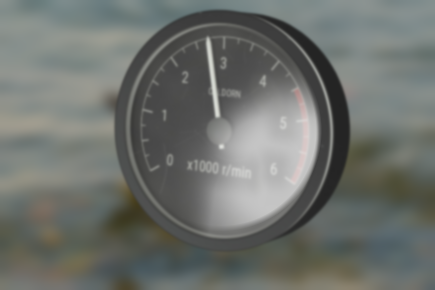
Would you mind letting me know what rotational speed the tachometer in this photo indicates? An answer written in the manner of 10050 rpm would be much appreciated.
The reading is 2750 rpm
